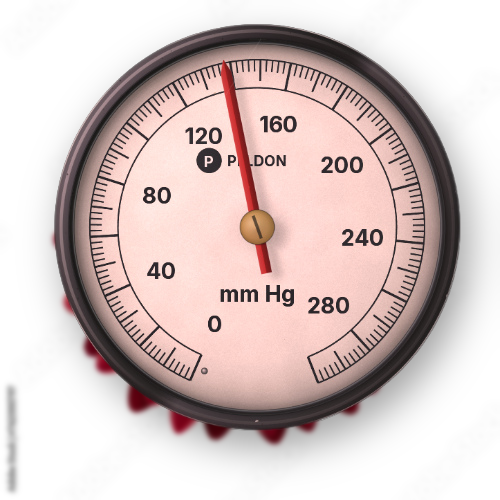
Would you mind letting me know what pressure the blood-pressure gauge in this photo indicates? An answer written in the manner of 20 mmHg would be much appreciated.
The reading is 138 mmHg
